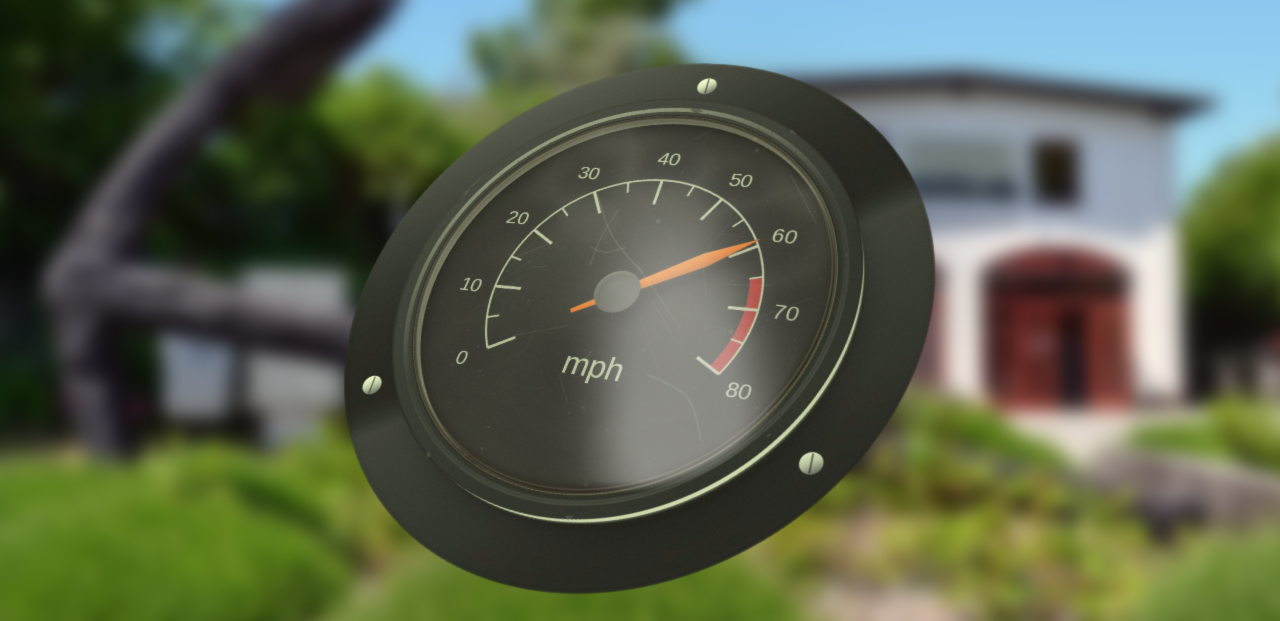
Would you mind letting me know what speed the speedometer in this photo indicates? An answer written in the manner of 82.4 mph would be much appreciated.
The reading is 60 mph
